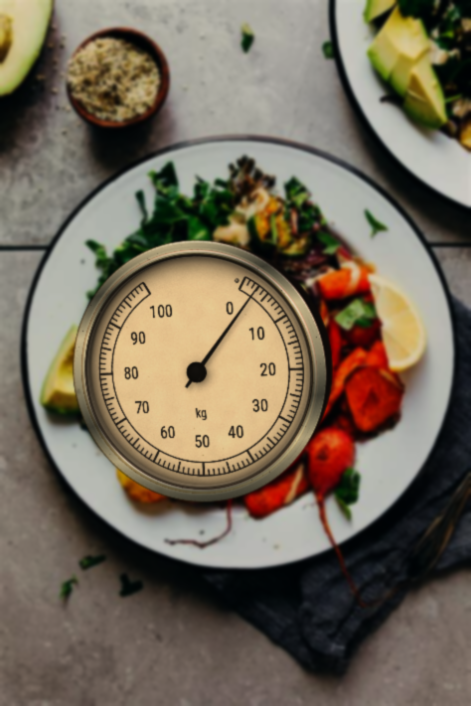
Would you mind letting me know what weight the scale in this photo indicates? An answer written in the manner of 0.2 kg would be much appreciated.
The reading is 3 kg
